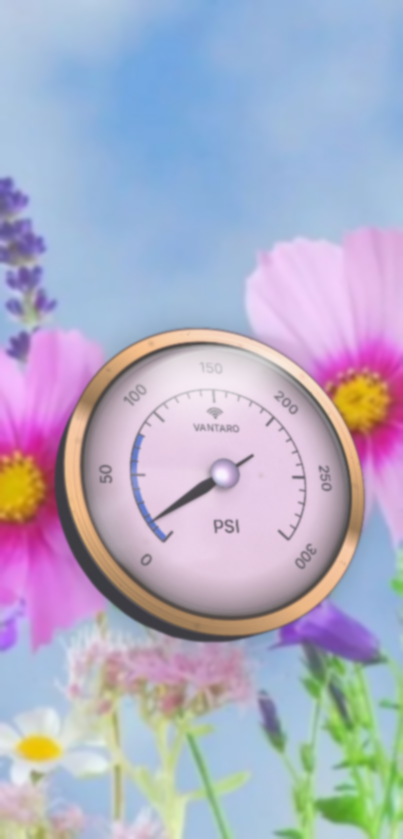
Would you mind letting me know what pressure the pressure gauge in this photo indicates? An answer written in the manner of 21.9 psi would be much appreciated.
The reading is 15 psi
